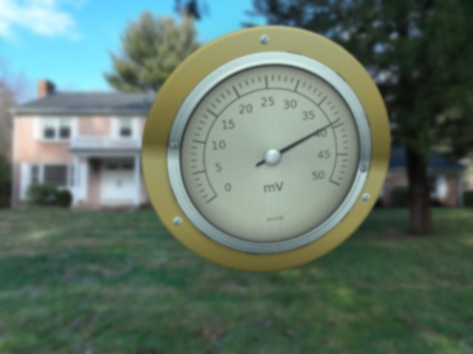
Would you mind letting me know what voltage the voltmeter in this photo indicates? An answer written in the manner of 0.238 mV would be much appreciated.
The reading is 39 mV
